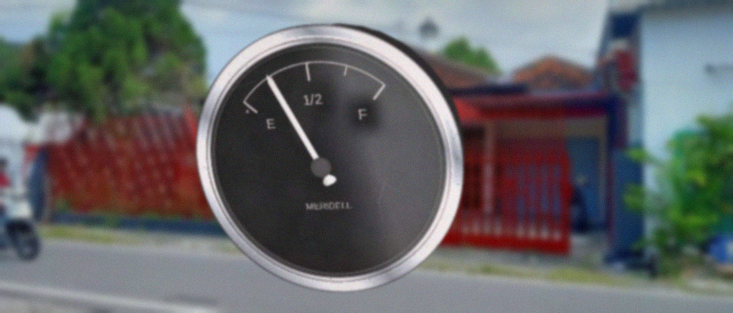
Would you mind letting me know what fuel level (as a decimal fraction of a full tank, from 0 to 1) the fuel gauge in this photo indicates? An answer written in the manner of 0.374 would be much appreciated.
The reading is 0.25
